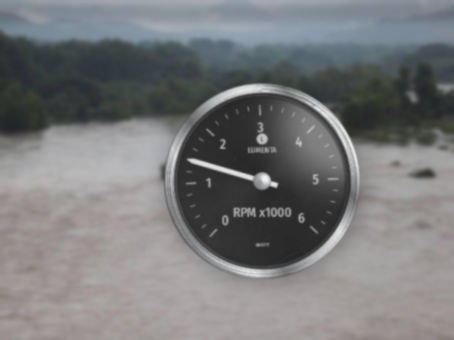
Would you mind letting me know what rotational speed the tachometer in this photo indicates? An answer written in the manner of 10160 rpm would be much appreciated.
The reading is 1400 rpm
